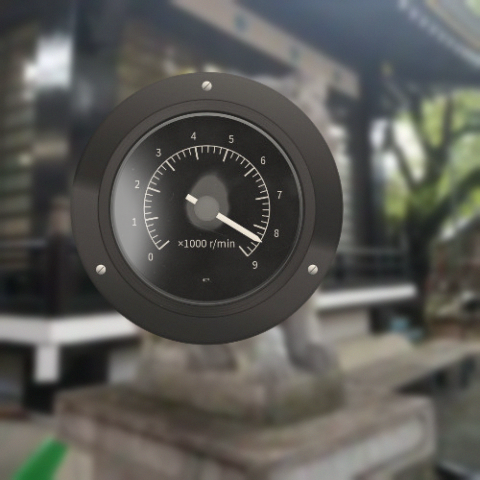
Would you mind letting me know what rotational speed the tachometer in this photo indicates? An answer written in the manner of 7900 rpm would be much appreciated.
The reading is 8400 rpm
